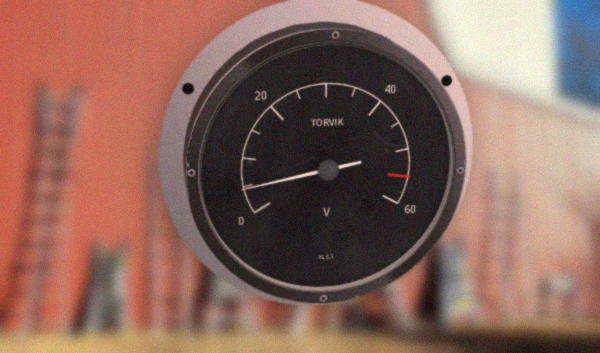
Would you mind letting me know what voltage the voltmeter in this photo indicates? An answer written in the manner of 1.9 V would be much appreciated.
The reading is 5 V
